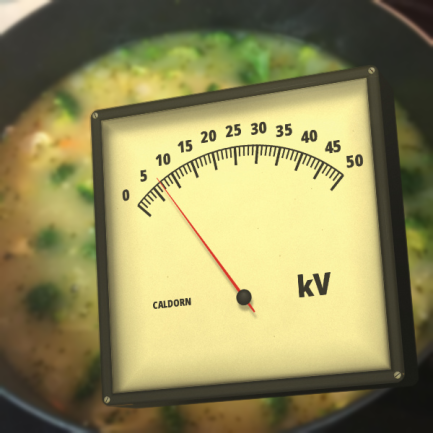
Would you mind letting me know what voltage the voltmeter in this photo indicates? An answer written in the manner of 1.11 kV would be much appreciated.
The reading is 7 kV
